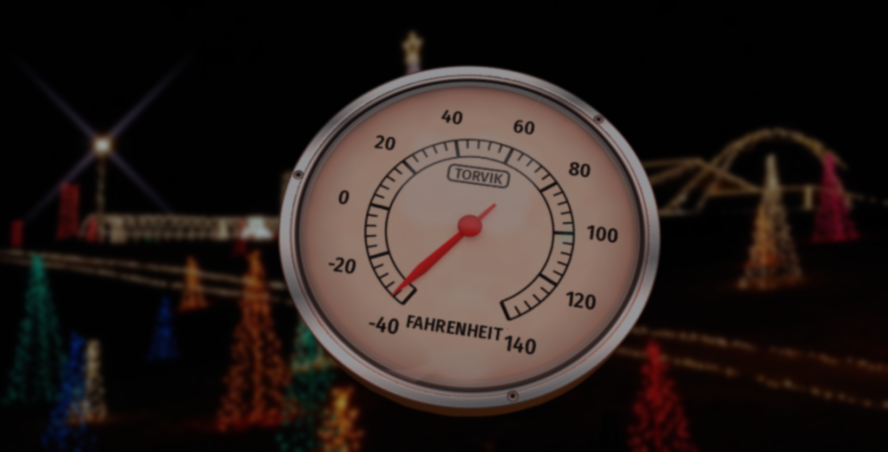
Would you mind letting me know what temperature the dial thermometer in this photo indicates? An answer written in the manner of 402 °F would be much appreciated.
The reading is -36 °F
